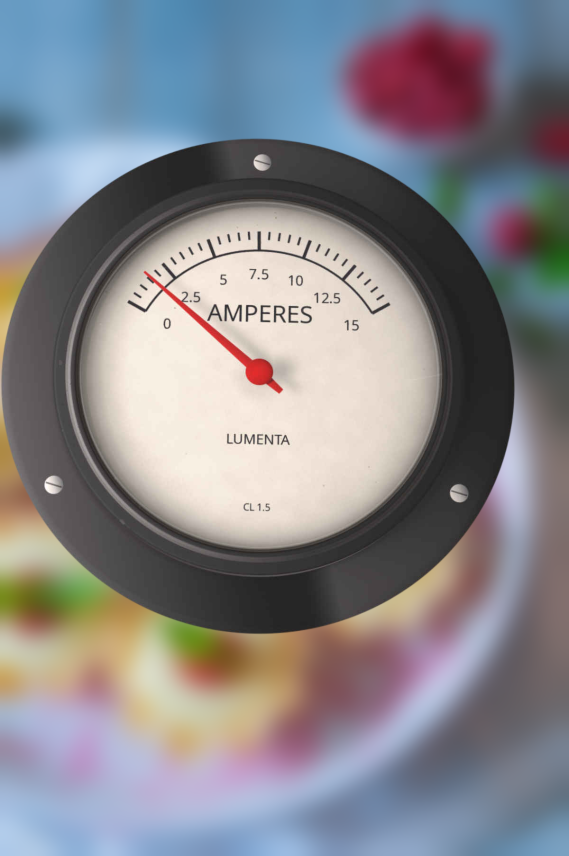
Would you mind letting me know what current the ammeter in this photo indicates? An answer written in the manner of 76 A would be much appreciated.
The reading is 1.5 A
